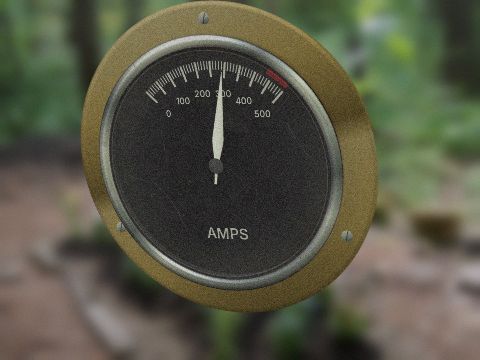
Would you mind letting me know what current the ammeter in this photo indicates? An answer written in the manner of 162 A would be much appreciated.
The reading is 300 A
